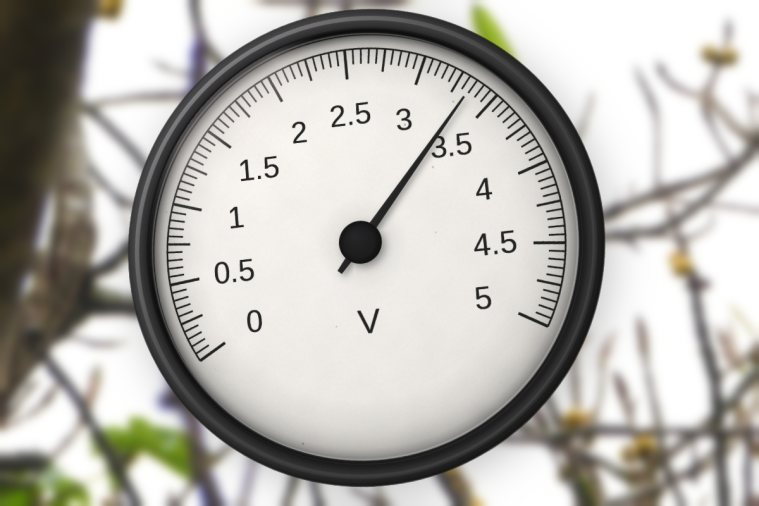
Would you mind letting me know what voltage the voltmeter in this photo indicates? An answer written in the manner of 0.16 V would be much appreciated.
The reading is 3.35 V
